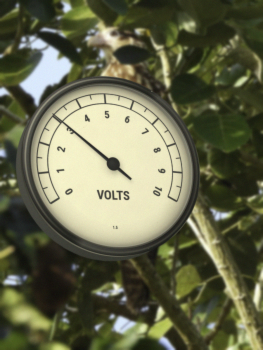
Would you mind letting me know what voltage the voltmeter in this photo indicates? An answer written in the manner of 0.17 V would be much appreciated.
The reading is 3 V
